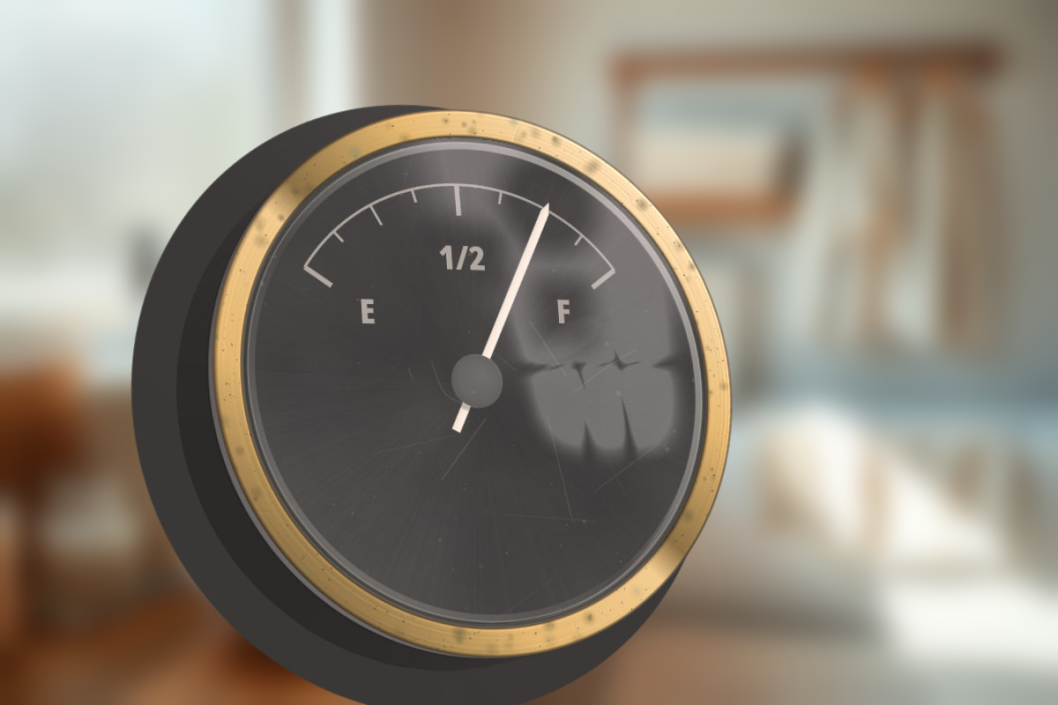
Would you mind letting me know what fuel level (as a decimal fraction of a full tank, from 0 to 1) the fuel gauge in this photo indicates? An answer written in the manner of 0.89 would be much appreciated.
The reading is 0.75
